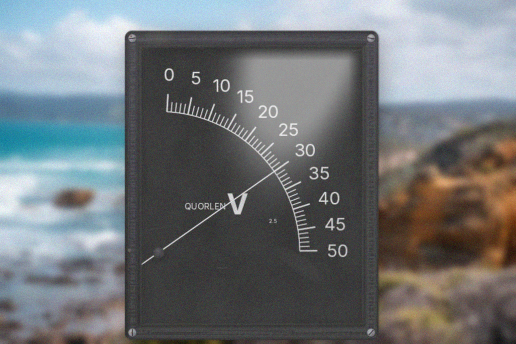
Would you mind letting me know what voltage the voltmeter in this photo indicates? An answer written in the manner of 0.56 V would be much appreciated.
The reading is 30 V
